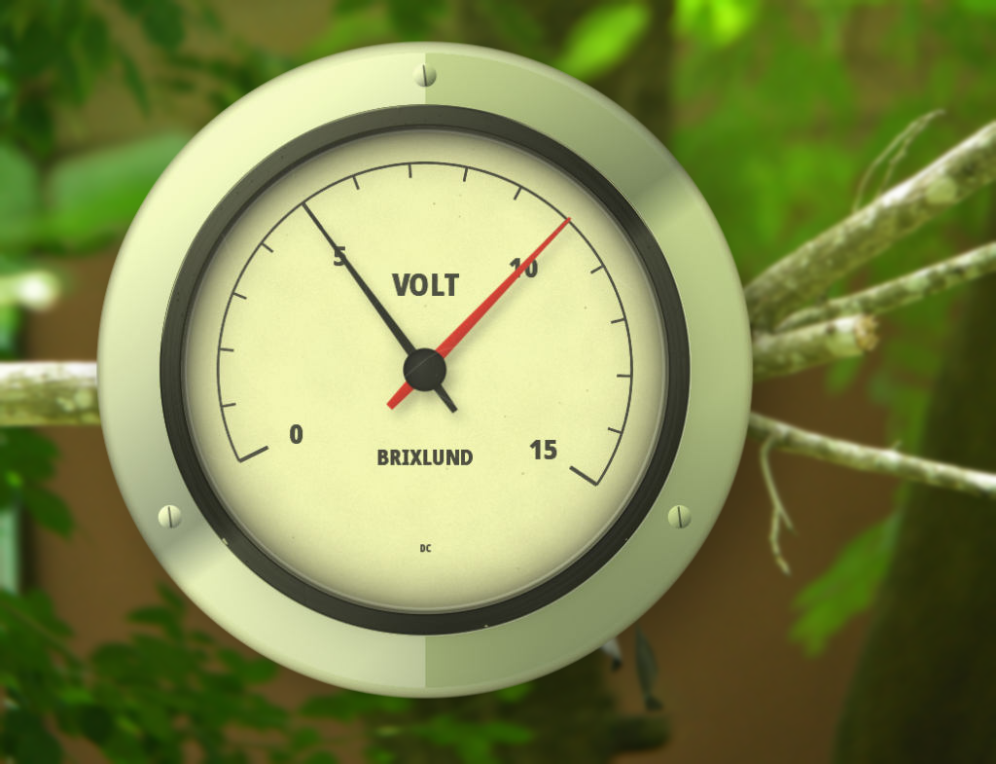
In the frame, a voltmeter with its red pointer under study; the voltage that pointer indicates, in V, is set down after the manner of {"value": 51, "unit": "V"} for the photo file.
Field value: {"value": 10, "unit": "V"}
